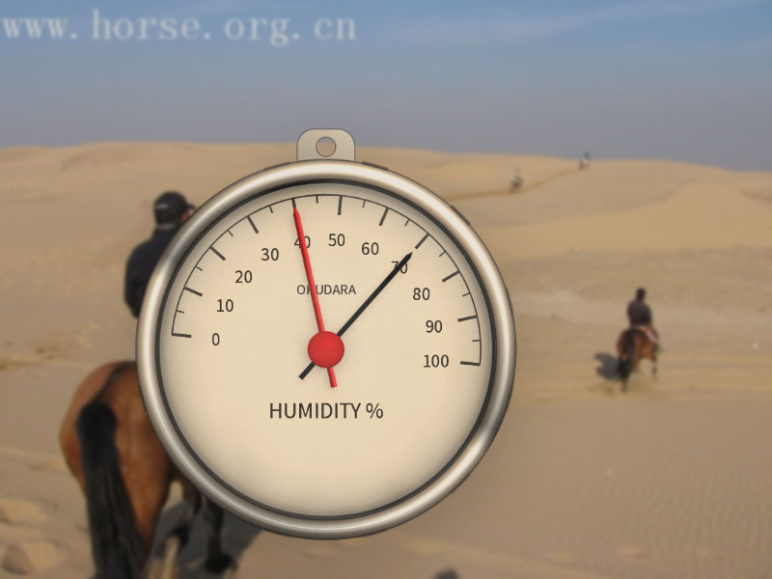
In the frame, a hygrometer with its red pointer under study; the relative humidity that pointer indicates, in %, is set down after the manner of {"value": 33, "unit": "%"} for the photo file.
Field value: {"value": 40, "unit": "%"}
